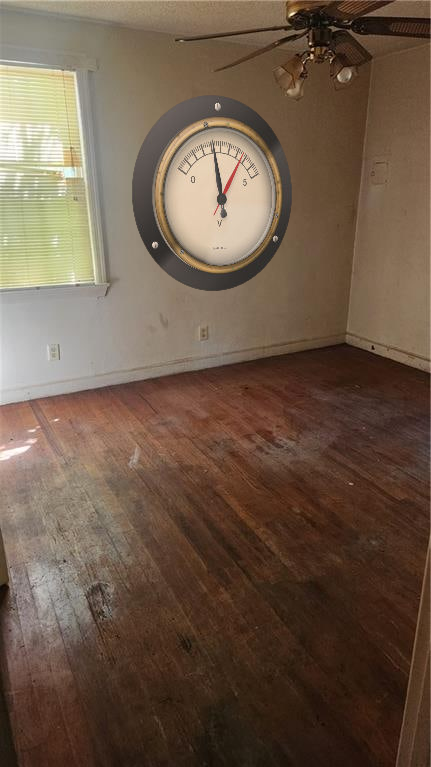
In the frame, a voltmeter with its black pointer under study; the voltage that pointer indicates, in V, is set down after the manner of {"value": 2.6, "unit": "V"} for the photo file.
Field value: {"value": 2, "unit": "V"}
